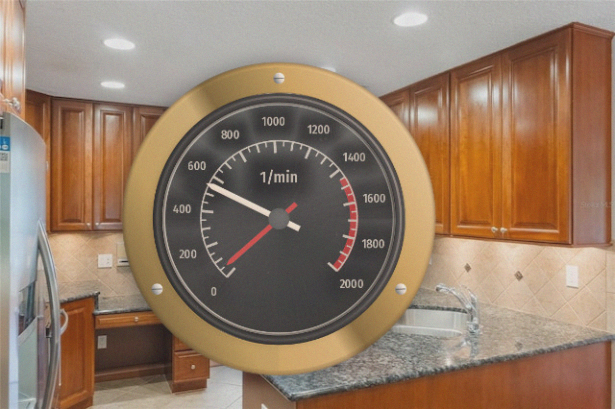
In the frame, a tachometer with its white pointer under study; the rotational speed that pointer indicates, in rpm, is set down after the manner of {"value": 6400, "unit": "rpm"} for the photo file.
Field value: {"value": 550, "unit": "rpm"}
